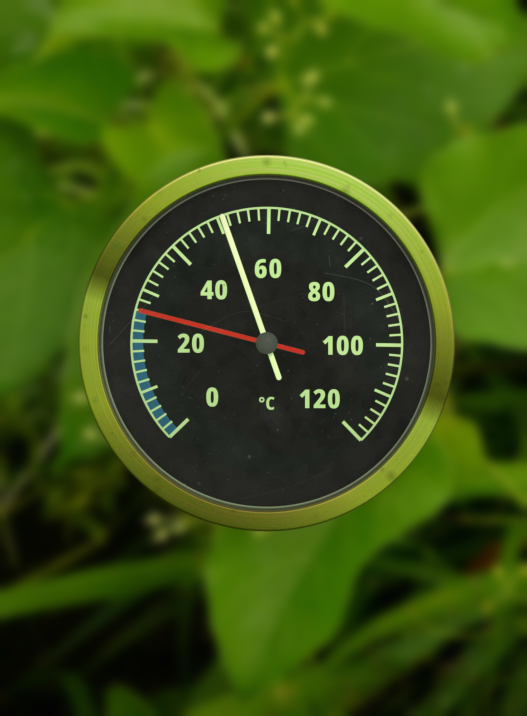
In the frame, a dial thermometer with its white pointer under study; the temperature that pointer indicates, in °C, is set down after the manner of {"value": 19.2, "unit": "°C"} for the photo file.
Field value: {"value": 51, "unit": "°C"}
